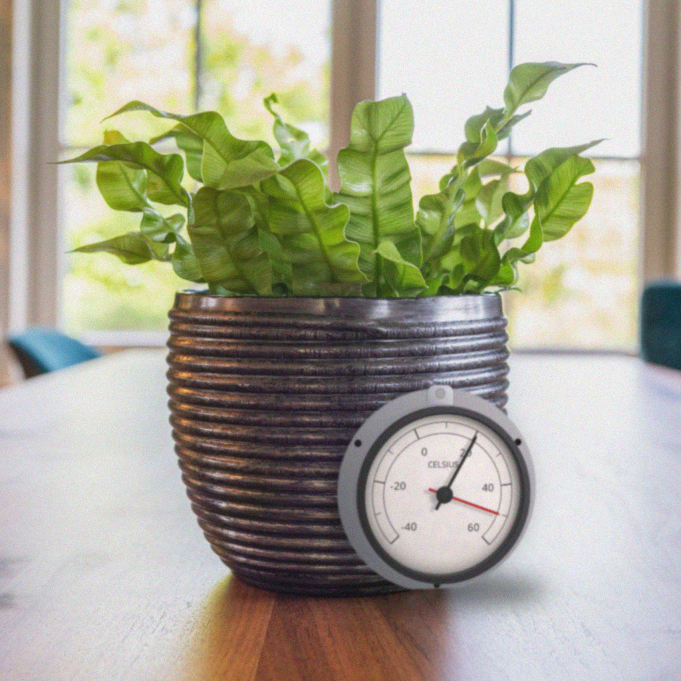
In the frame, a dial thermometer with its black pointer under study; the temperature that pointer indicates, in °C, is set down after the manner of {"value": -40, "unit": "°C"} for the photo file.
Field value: {"value": 20, "unit": "°C"}
